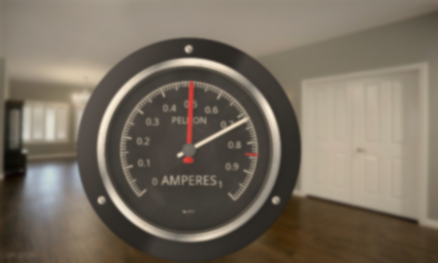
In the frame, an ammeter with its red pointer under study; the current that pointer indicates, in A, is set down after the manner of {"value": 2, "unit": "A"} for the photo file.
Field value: {"value": 0.5, "unit": "A"}
